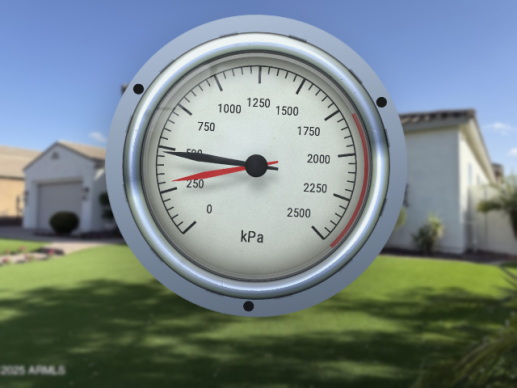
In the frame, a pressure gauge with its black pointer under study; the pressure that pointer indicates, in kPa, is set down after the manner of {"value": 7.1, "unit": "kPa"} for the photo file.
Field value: {"value": 475, "unit": "kPa"}
